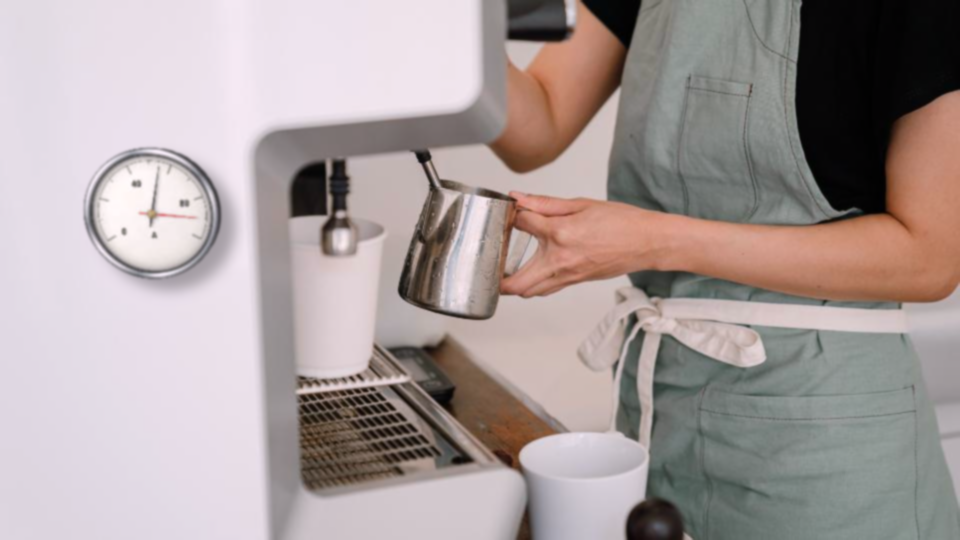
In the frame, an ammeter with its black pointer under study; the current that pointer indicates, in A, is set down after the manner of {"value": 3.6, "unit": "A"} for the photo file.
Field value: {"value": 55, "unit": "A"}
